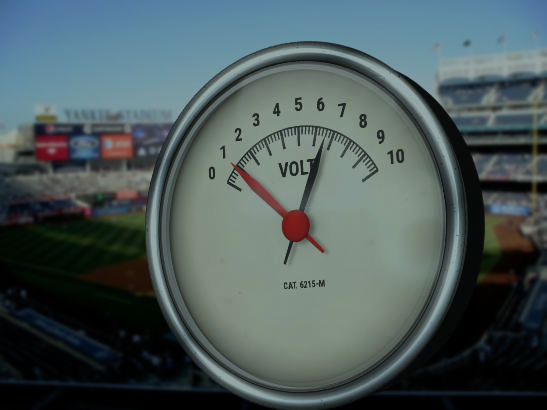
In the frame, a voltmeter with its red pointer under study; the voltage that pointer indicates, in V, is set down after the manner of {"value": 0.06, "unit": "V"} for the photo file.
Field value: {"value": 1, "unit": "V"}
